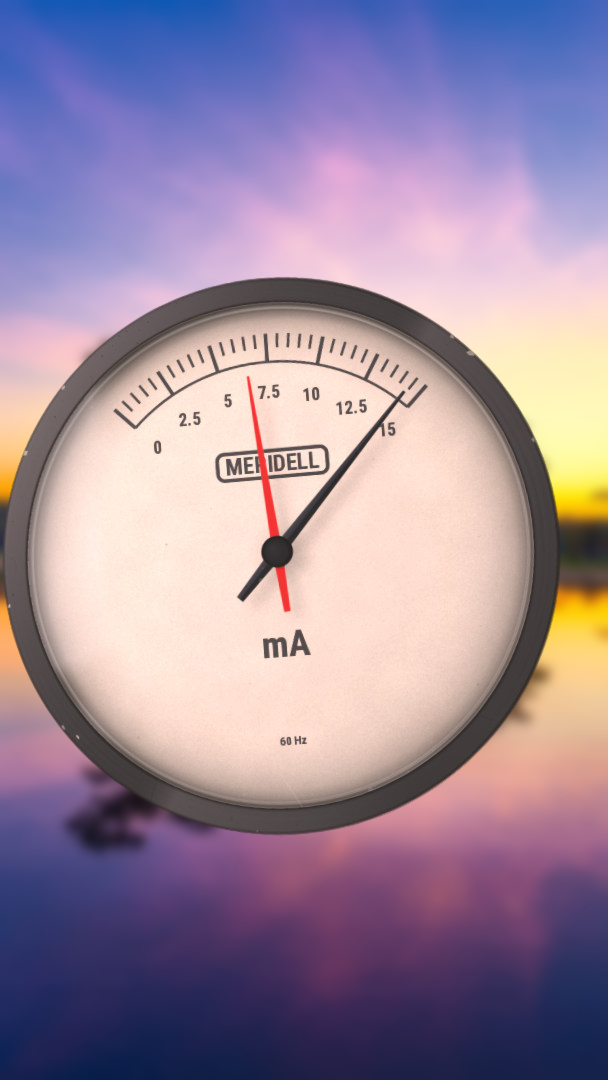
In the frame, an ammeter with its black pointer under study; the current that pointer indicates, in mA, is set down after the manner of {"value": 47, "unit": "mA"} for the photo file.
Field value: {"value": 14.5, "unit": "mA"}
